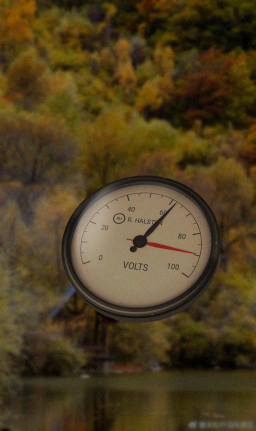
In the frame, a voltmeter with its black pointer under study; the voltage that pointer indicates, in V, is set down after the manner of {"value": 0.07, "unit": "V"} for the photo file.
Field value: {"value": 62.5, "unit": "V"}
